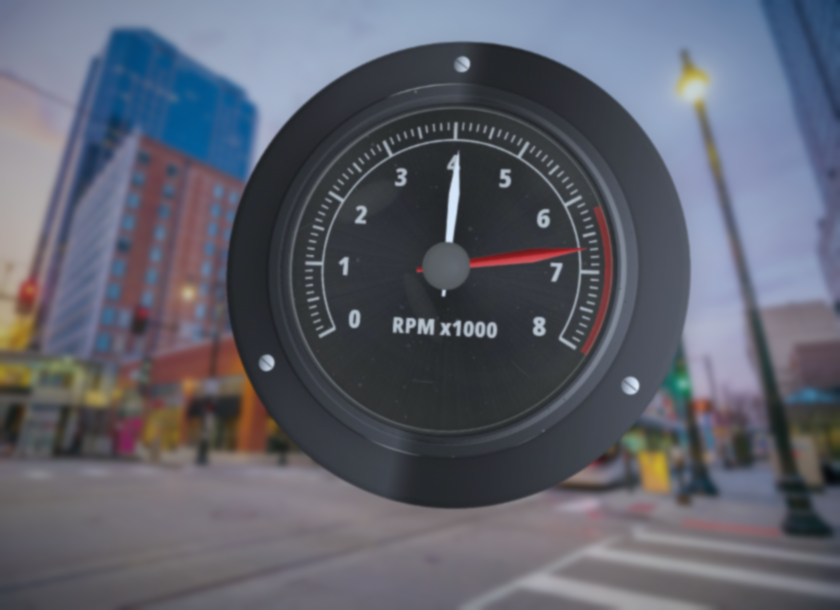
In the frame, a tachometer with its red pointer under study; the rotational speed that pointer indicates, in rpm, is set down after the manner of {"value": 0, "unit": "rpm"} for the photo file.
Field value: {"value": 6700, "unit": "rpm"}
